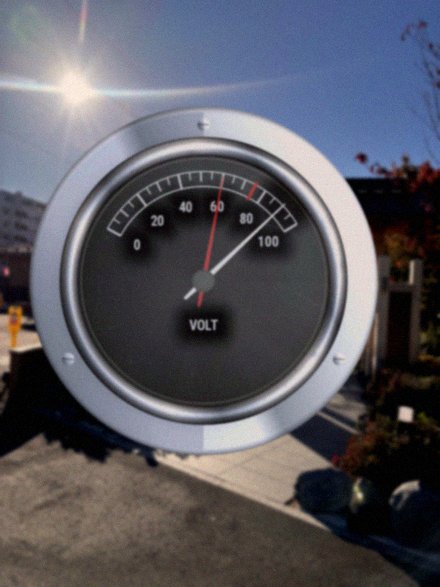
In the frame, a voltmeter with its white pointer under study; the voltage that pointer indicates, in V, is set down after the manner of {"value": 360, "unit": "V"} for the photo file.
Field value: {"value": 90, "unit": "V"}
